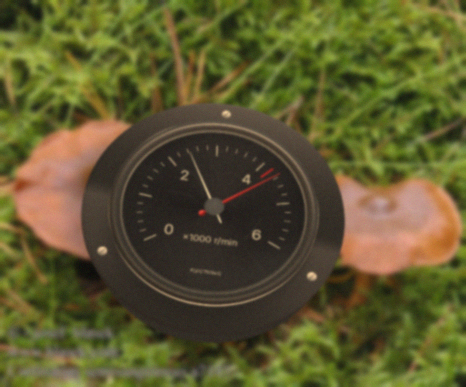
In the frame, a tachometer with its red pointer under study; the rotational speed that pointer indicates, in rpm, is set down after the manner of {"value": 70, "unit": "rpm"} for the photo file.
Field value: {"value": 4400, "unit": "rpm"}
